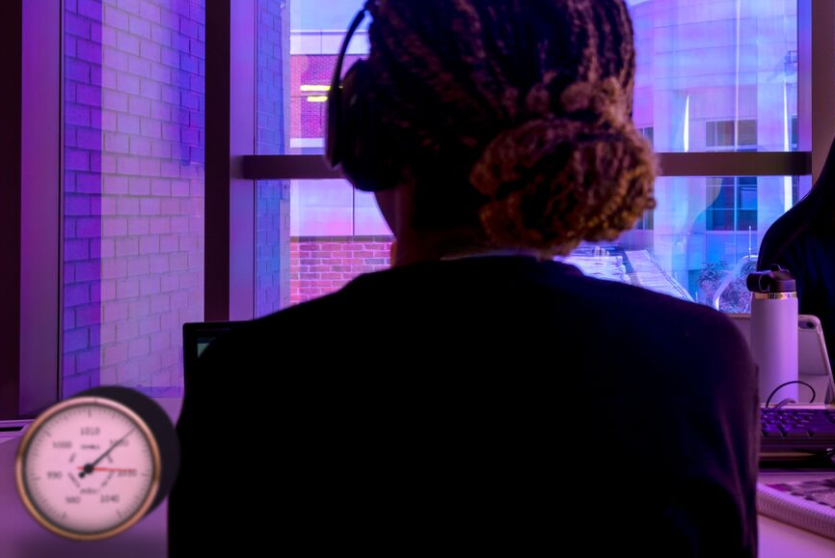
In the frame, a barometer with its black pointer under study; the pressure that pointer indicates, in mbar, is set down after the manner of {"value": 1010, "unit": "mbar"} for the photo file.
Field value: {"value": 1020, "unit": "mbar"}
